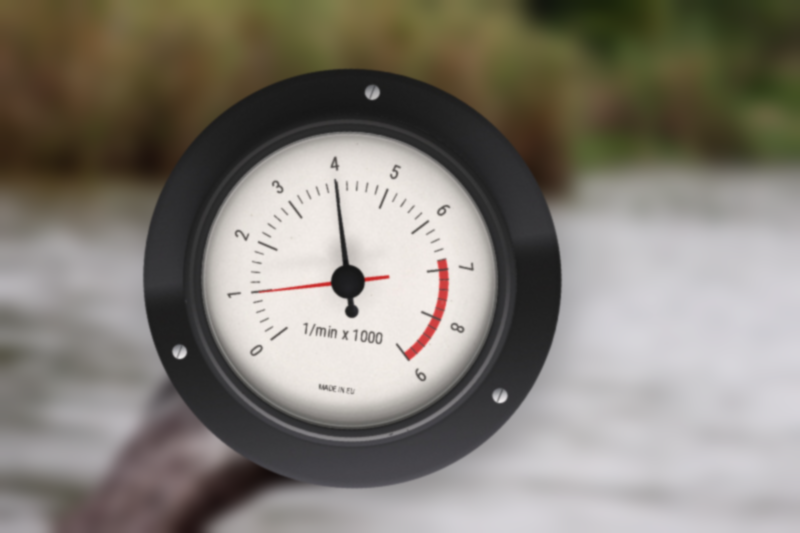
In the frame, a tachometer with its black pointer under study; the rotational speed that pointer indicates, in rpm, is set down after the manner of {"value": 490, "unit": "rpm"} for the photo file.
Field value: {"value": 4000, "unit": "rpm"}
